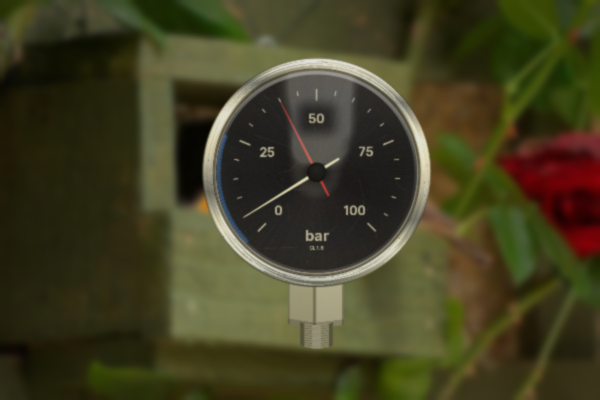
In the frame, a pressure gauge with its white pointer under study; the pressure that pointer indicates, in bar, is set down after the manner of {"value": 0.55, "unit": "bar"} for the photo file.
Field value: {"value": 5, "unit": "bar"}
